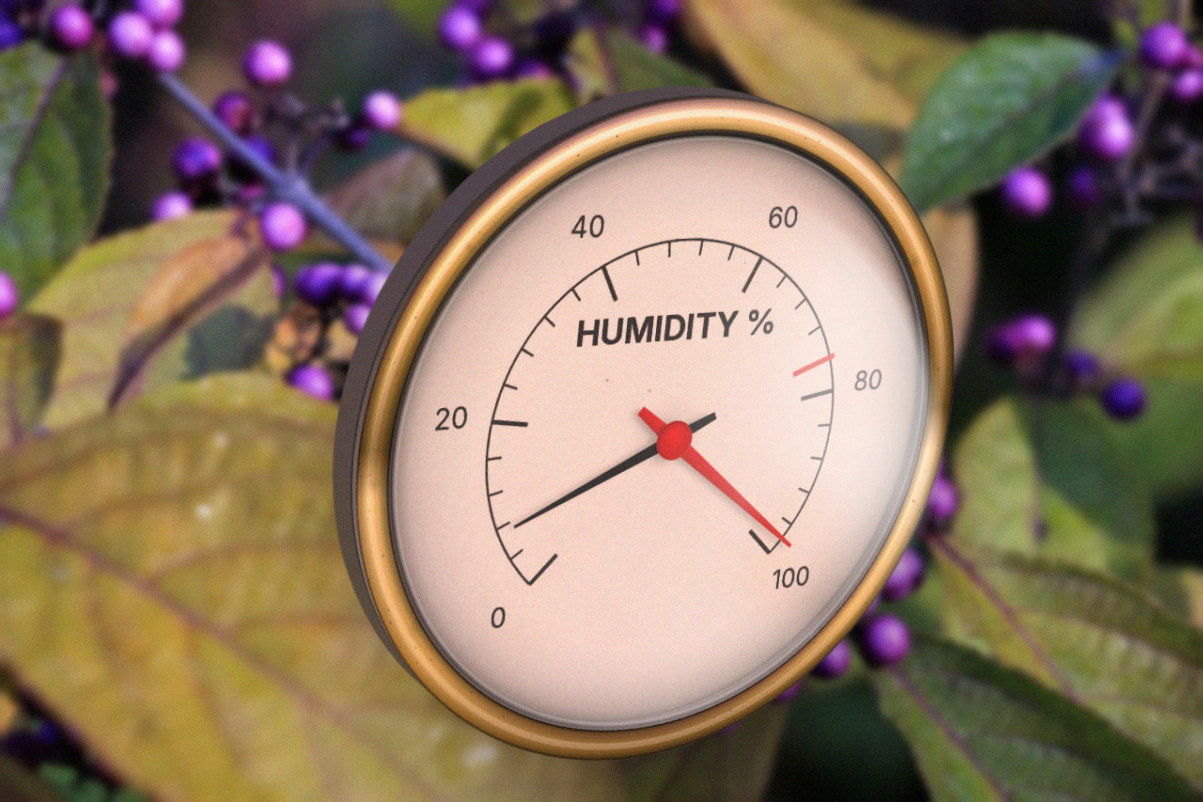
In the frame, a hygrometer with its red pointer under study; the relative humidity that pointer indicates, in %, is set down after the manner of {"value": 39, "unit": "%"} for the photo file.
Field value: {"value": 98, "unit": "%"}
